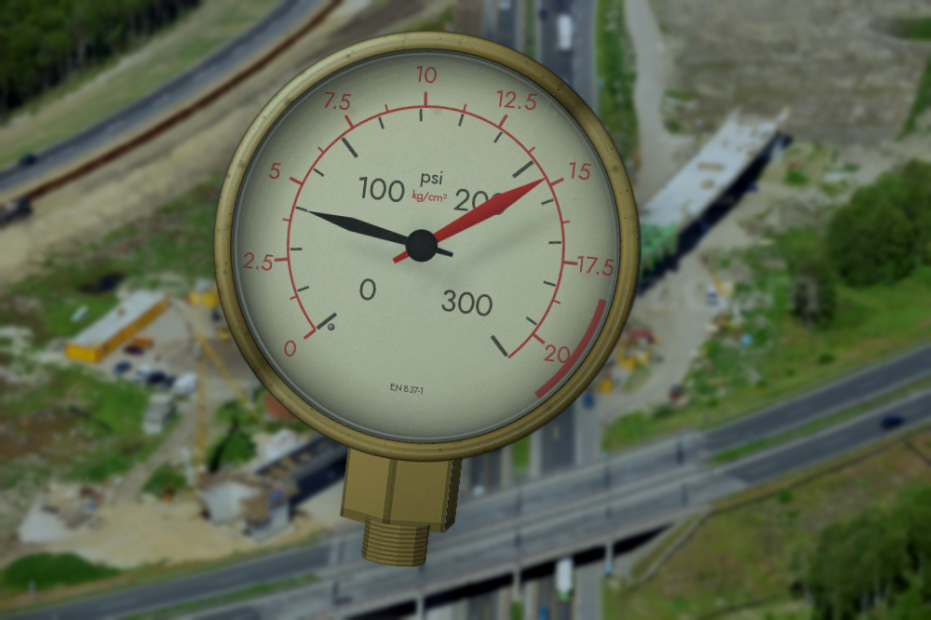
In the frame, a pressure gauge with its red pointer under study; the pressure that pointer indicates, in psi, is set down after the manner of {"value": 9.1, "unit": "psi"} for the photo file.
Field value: {"value": 210, "unit": "psi"}
